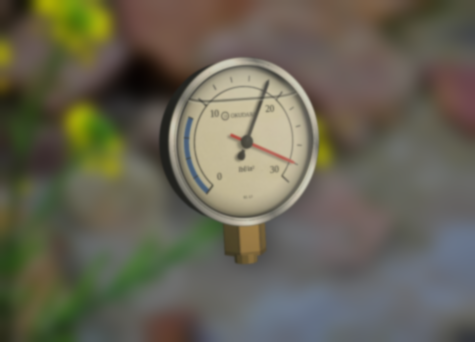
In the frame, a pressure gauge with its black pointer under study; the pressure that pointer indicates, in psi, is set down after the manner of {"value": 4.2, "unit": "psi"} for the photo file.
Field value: {"value": 18, "unit": "psi"}
